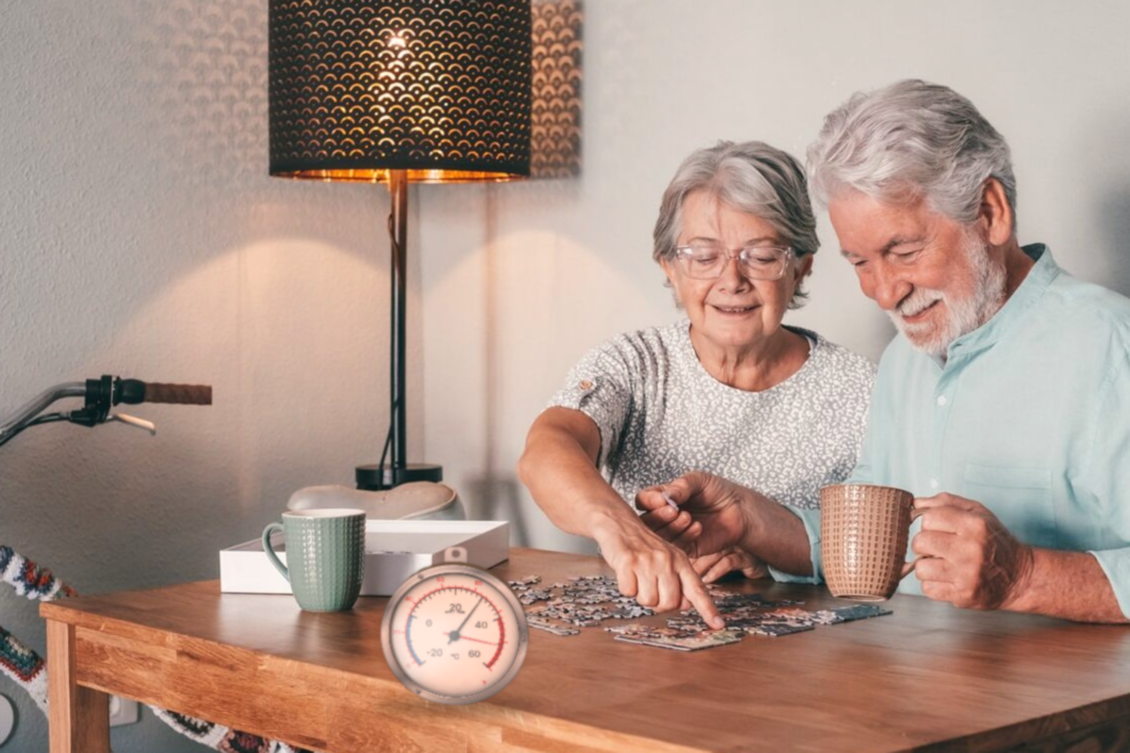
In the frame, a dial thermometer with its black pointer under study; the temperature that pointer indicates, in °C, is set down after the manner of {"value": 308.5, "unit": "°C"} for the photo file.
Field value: {"value": 30, "unit": "°C"}
